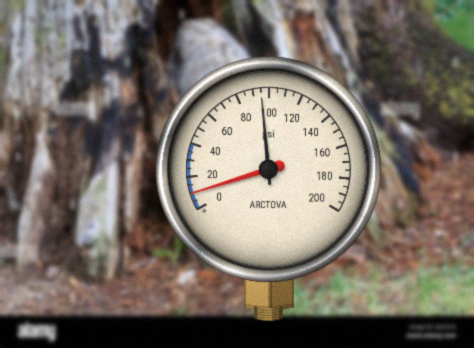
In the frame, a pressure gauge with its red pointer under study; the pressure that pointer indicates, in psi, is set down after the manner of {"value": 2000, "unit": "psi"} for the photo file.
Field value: {"value": 10, "unit": "psi"}
